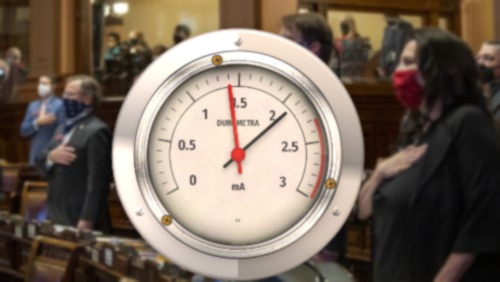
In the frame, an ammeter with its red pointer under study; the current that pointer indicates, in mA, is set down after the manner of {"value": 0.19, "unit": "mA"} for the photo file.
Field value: {"value": 1.4, "unit": "mA"}
